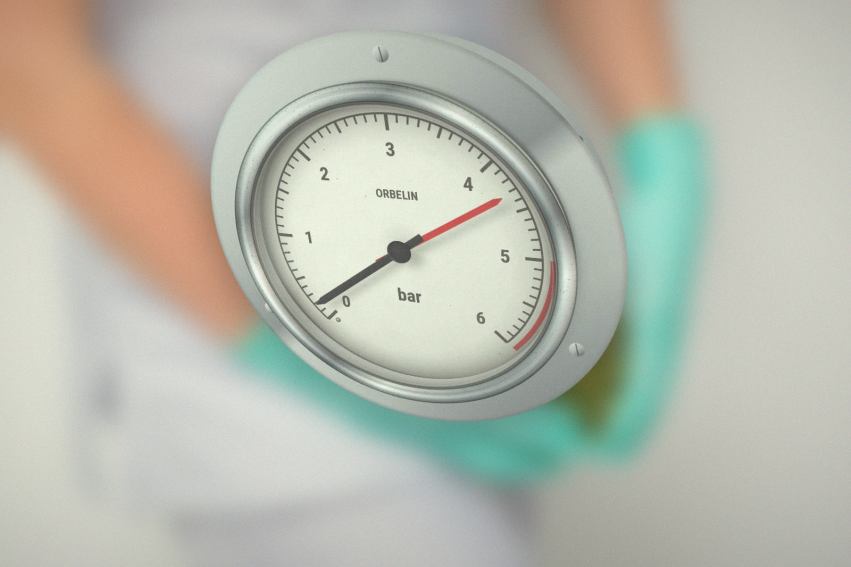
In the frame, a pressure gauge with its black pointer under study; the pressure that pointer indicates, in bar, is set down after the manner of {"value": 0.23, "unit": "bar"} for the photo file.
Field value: {"value": 0.2, "unit": "bar"}
